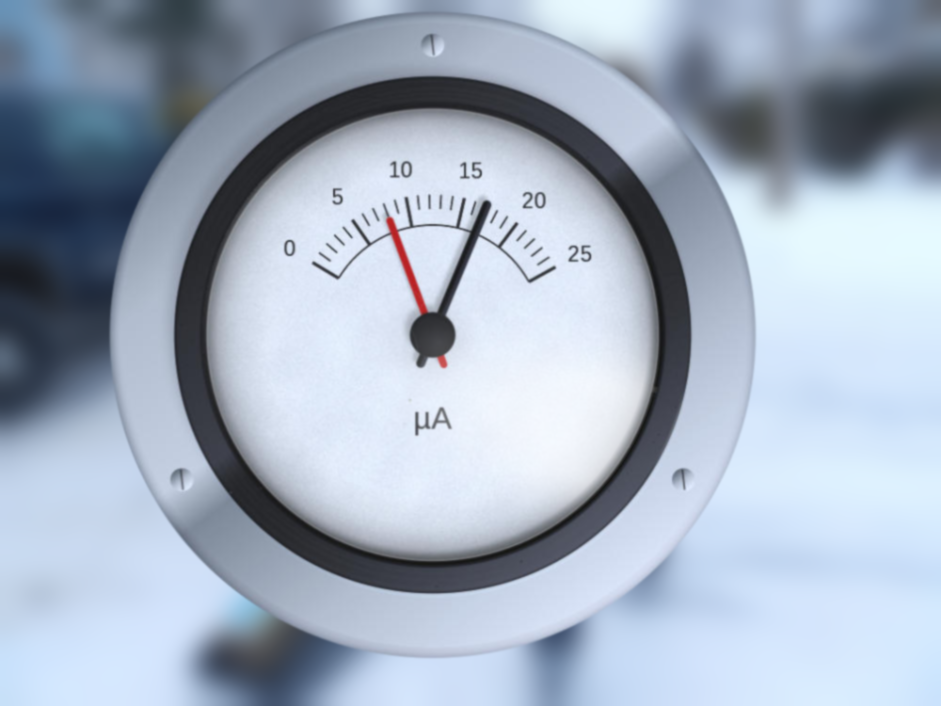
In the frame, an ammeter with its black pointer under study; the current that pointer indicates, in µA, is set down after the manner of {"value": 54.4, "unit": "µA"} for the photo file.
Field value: {"value": 17, "unit": "µA"}
